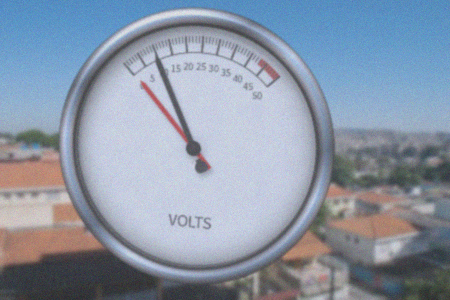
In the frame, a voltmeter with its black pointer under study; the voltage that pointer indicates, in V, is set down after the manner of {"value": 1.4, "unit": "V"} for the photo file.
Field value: {"value": 10, "unit": "V"}
